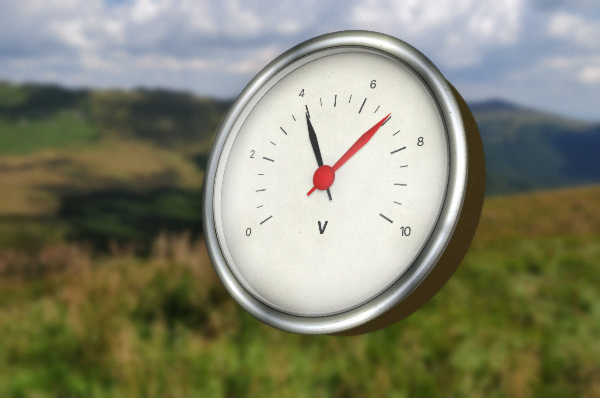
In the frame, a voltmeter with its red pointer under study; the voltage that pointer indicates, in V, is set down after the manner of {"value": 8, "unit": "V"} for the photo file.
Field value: {"value": 7, "unit": "V"}
